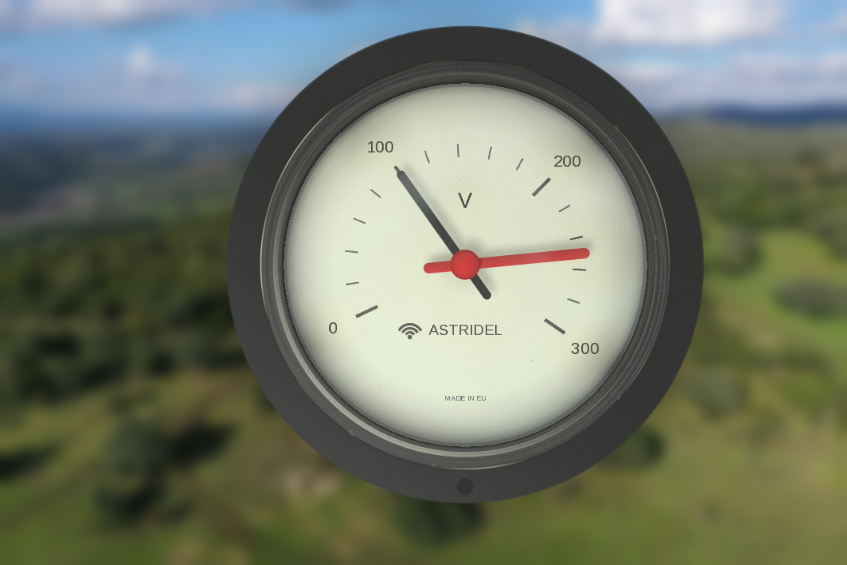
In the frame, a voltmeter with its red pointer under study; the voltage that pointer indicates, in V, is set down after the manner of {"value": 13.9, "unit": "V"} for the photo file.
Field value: {"value": 250, "unit": "V"}
